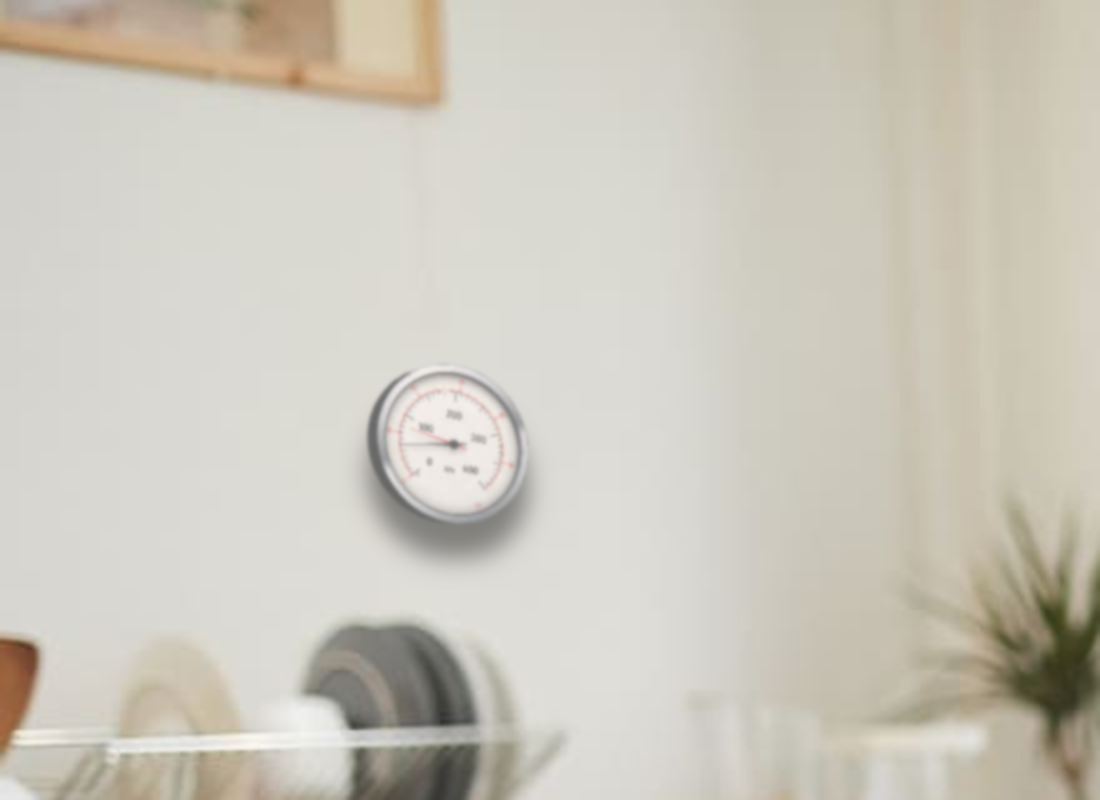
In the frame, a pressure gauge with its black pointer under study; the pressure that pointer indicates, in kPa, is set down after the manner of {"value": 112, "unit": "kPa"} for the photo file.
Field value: {"value": 50, "unit": "kPa"}
